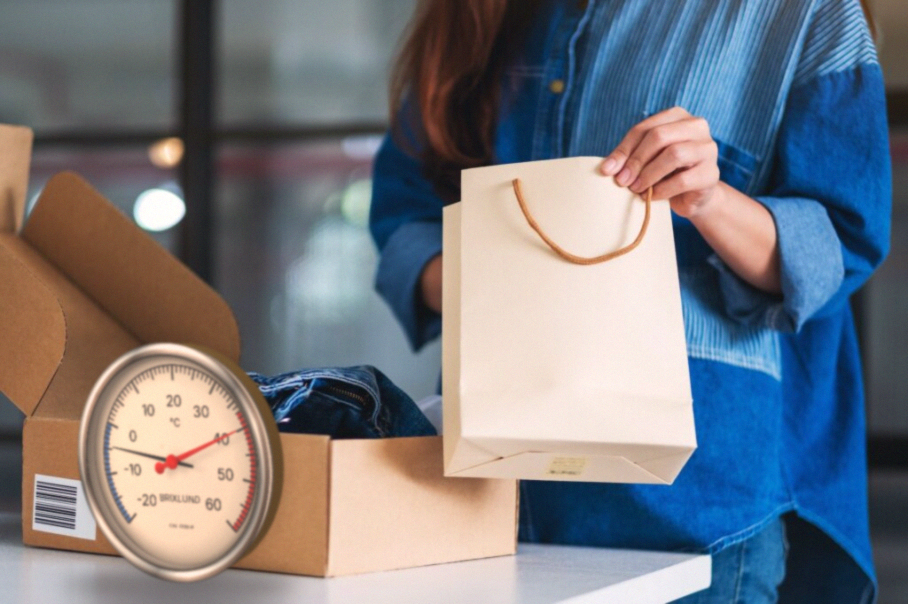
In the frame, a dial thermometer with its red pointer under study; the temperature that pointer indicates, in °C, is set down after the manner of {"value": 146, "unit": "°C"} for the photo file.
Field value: {"value": 40, "unit": "°C"}
